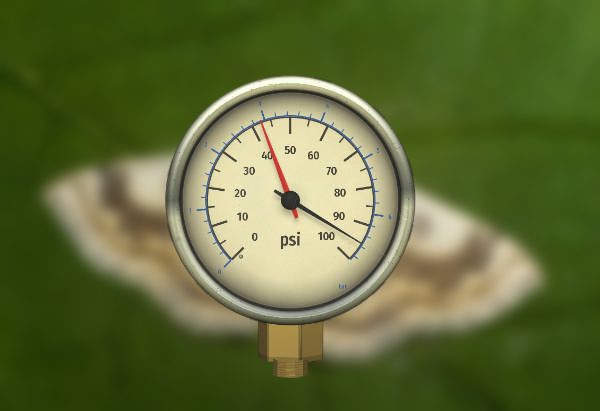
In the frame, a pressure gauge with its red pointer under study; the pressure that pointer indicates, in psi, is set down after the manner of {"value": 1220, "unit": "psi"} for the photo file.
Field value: {"value": 42.5, "unit": "psi"}
